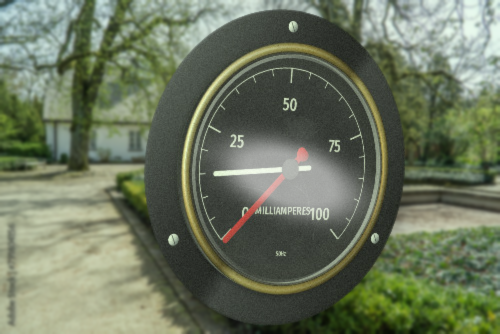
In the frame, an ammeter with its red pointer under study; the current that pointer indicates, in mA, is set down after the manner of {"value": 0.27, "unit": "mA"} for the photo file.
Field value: {"value": 0, "unit": "mA"}
